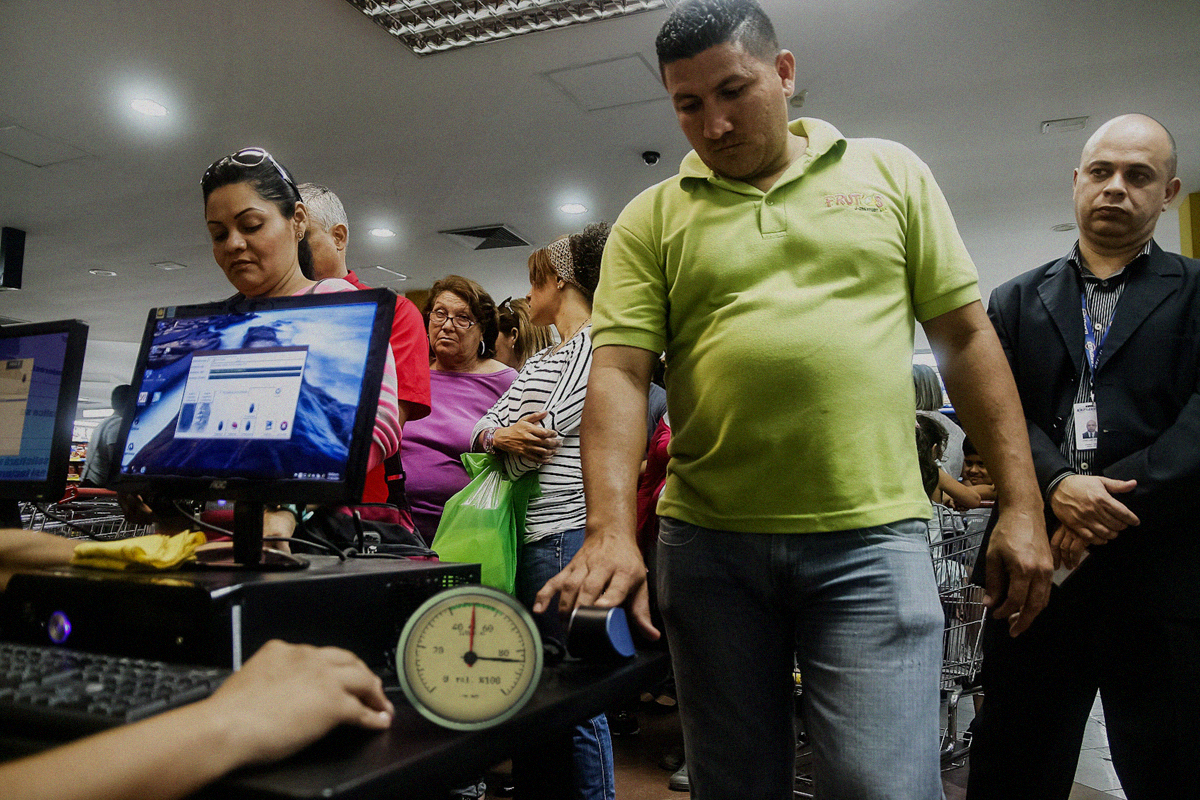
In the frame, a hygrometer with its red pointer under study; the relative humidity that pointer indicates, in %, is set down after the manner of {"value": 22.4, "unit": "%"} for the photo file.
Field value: {"value": 50, "unit": "%"}
